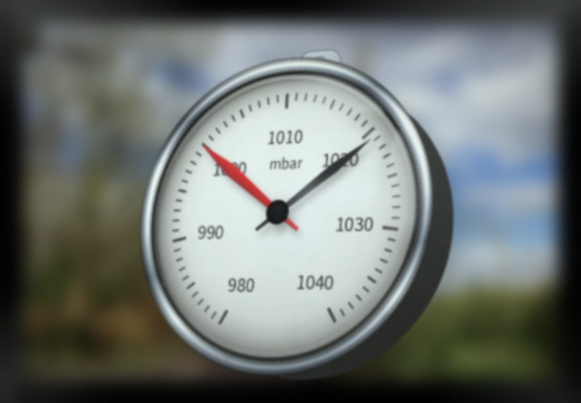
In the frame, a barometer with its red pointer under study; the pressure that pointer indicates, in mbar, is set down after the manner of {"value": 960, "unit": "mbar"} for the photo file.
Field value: {"value": 1000, "unit": "mbar"}
